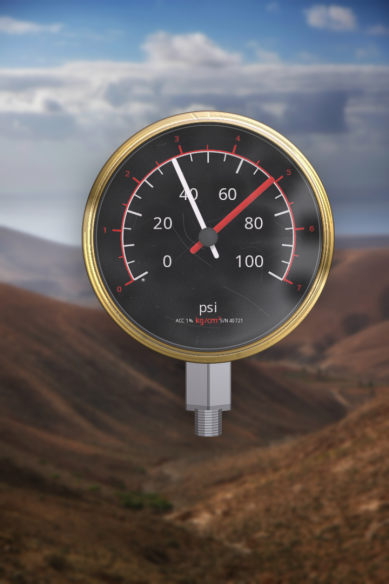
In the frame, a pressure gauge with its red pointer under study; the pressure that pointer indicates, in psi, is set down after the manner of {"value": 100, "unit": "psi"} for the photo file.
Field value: {"value": 70, "unit": "psi"}
